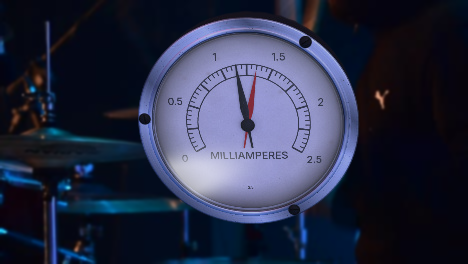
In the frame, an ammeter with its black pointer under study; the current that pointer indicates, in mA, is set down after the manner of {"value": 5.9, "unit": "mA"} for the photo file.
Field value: {"value": 1.15, "unit": "mA"}
